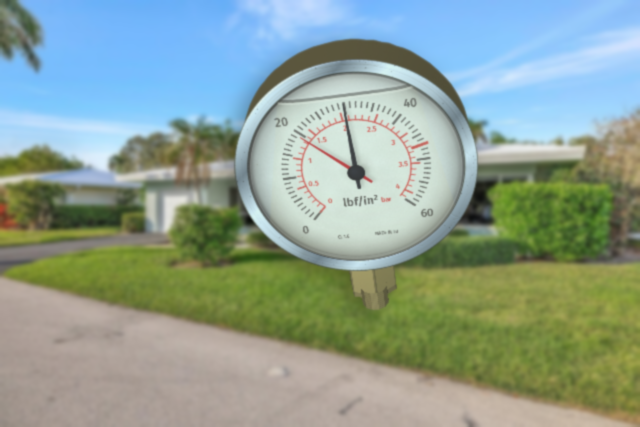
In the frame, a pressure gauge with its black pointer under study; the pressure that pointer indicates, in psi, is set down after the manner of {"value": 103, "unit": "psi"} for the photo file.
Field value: {"value": 30, "unit": "psi"}
